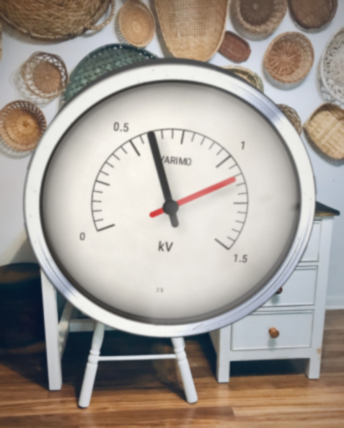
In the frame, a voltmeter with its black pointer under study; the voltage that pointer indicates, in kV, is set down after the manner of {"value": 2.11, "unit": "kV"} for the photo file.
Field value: {"value": 0.6, "unit": "kV"}
